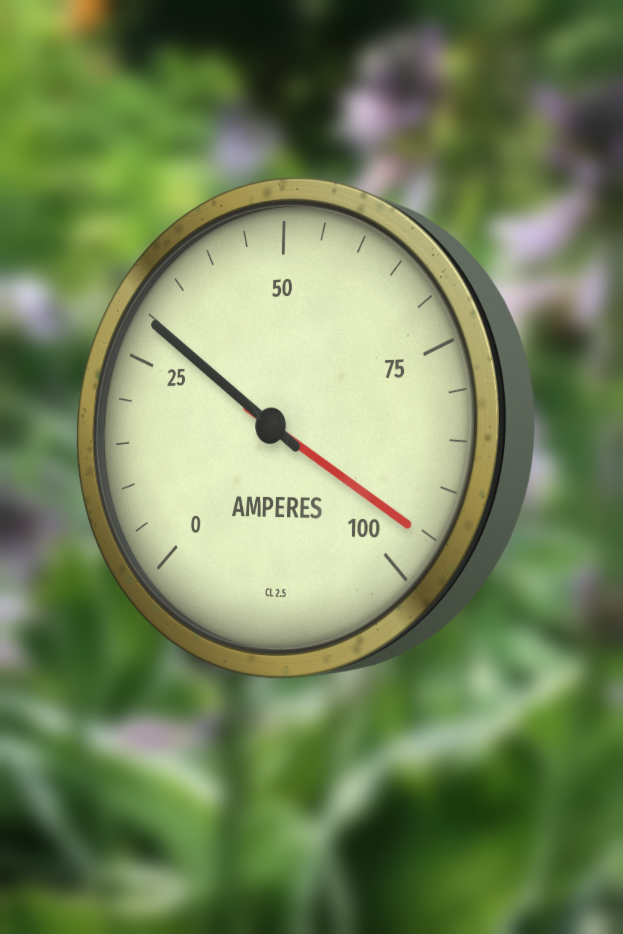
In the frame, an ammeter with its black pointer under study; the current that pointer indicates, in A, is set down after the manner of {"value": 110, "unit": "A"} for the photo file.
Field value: {"value": 30, "unit": "A"}
